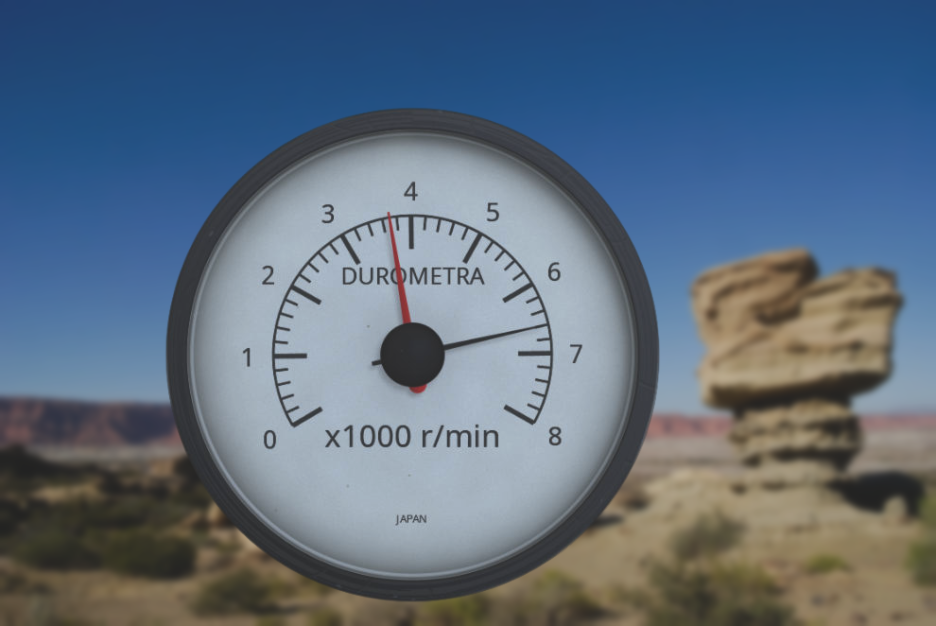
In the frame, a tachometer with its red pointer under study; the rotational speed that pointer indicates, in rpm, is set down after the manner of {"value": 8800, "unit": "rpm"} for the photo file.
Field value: {"value": 3700, "unit": "rpm"}
